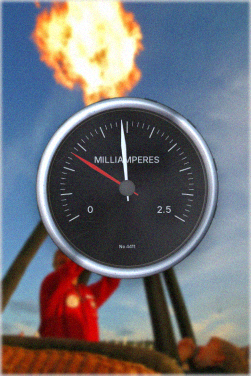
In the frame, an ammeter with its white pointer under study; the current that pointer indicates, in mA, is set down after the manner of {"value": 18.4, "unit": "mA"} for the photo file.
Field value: {"value": 1.2, "unit": "mA"}
